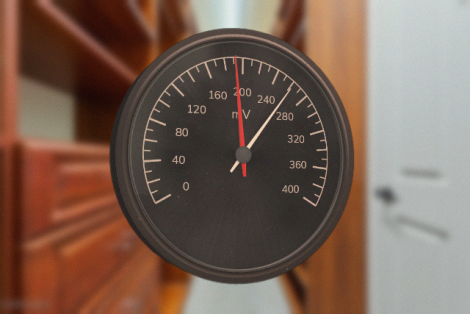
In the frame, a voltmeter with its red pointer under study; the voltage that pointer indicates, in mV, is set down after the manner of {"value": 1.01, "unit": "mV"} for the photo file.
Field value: {"value": 190, "unit": "mV"}
